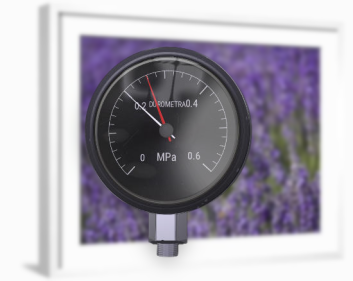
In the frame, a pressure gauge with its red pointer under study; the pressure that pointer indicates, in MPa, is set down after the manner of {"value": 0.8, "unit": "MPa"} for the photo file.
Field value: {"value": 0.26, "unit": "MPa"}
